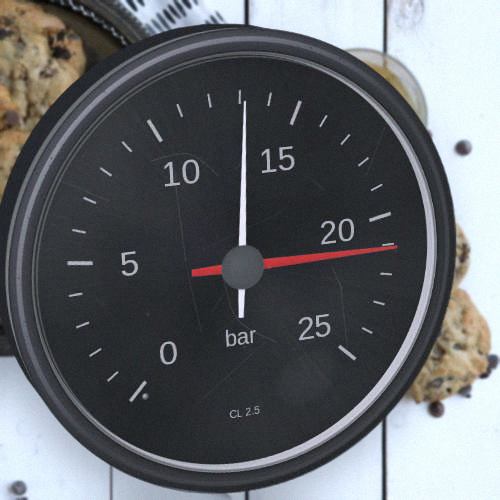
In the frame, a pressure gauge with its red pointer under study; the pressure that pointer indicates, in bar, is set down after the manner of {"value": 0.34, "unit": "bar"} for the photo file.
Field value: {"value": 21, "unit": "bar"}
